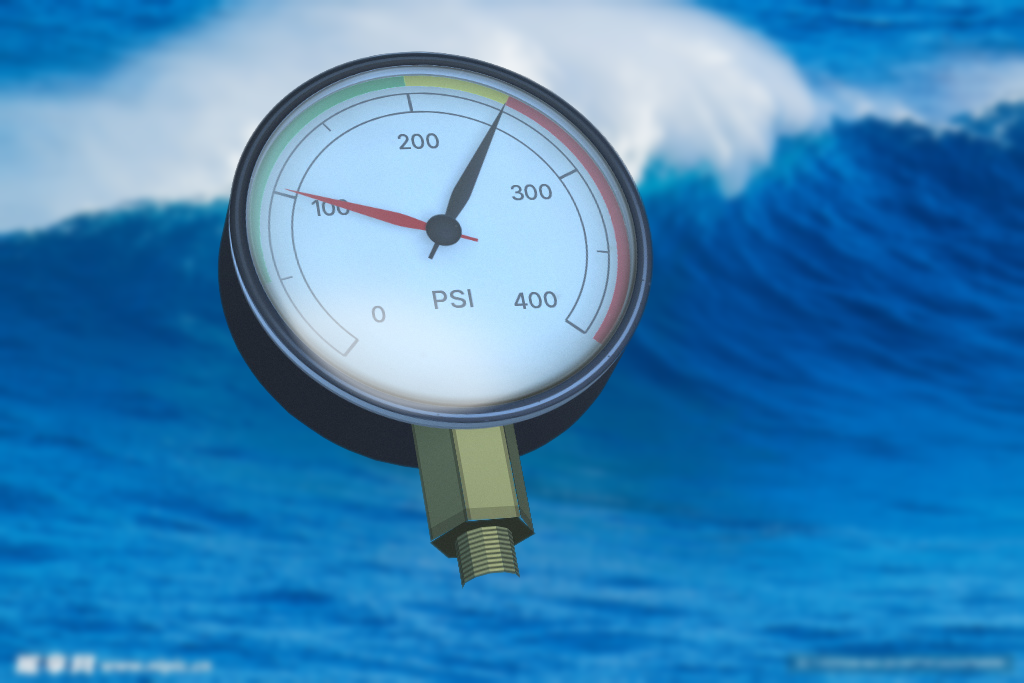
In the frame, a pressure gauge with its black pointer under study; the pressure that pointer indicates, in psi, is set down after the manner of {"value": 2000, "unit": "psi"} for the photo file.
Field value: {"value": 250, "unit": "psi"}
